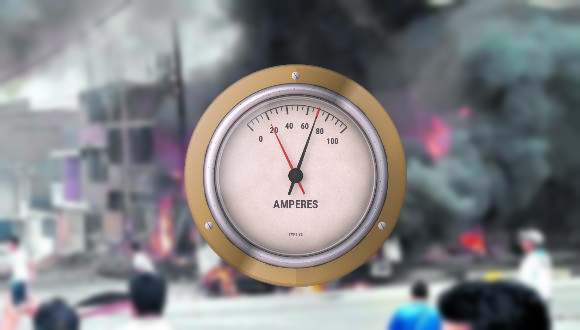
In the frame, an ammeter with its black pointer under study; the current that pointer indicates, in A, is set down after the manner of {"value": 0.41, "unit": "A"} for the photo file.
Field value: {"value": 70, "unit": "A"}
